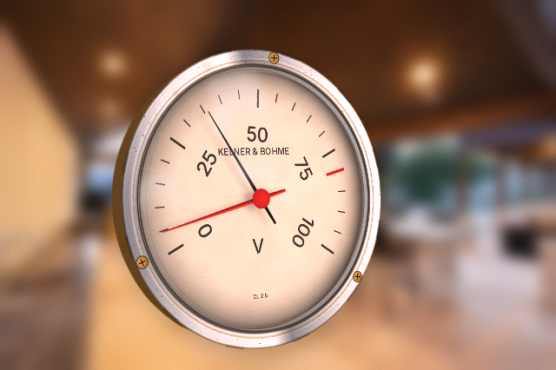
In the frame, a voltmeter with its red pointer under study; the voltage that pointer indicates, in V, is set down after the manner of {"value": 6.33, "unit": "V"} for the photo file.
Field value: {"value": 5, "unit": "V"}
